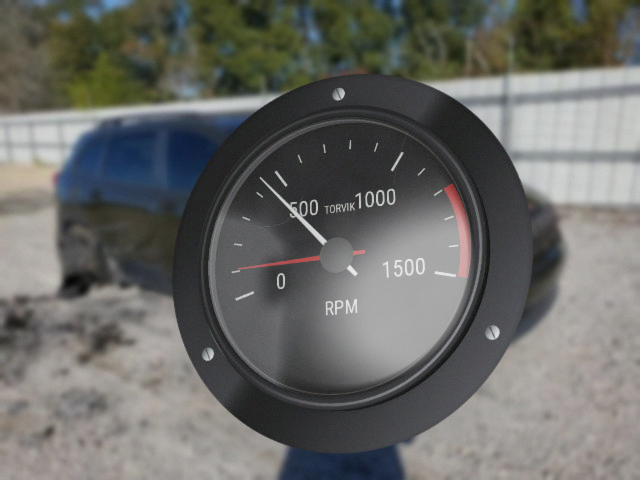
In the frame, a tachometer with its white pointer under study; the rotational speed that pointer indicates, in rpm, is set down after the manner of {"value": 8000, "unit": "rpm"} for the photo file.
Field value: {"value": 450, "unit": "rpm"}
